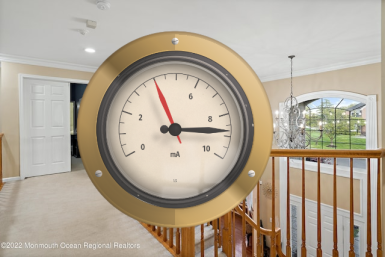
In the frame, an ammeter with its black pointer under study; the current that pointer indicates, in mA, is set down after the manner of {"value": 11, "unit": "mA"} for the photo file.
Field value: {"value": 8.75, "unit": "mA"}
